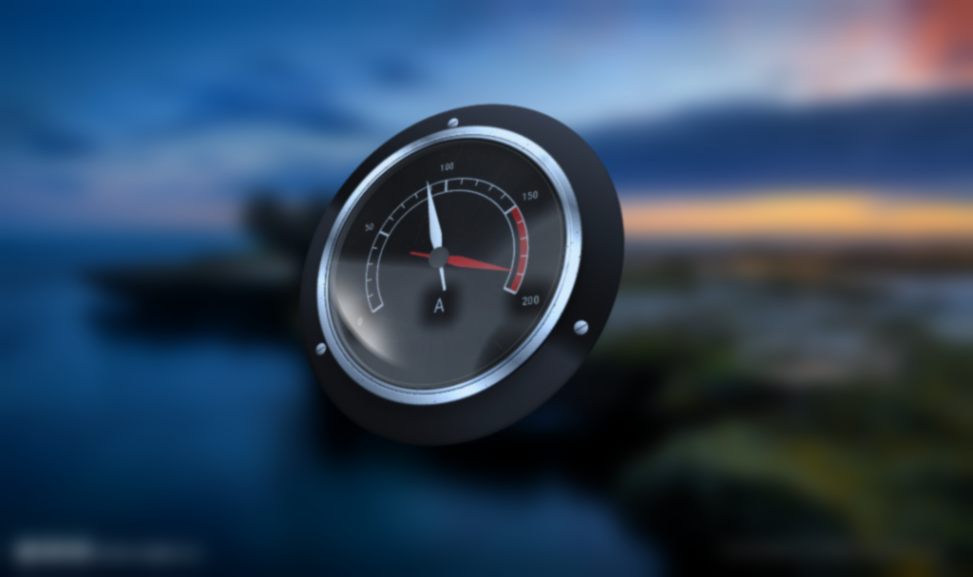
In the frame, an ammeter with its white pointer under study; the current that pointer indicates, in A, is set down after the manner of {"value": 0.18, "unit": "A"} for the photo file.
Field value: {"value": 90, "unit": "A"}
